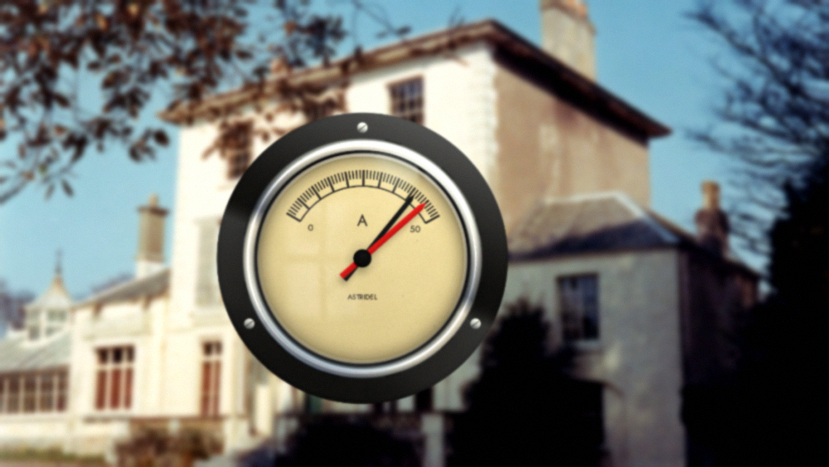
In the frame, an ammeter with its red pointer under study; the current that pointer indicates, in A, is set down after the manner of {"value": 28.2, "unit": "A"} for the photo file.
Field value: {"value": 45, "unit": "A"}
